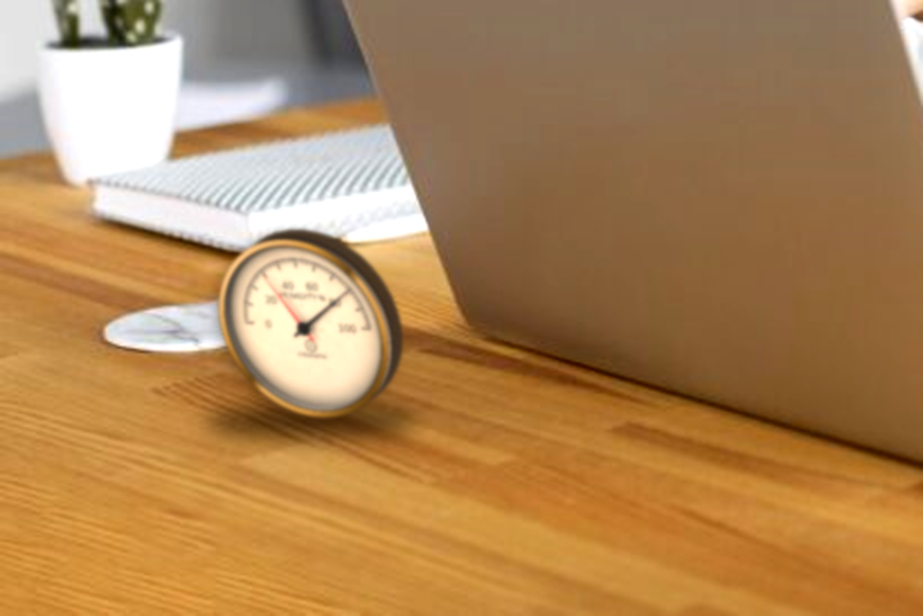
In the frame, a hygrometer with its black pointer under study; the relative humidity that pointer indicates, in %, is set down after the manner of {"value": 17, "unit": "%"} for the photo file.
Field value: {"value": 80, "unit": "%"}
